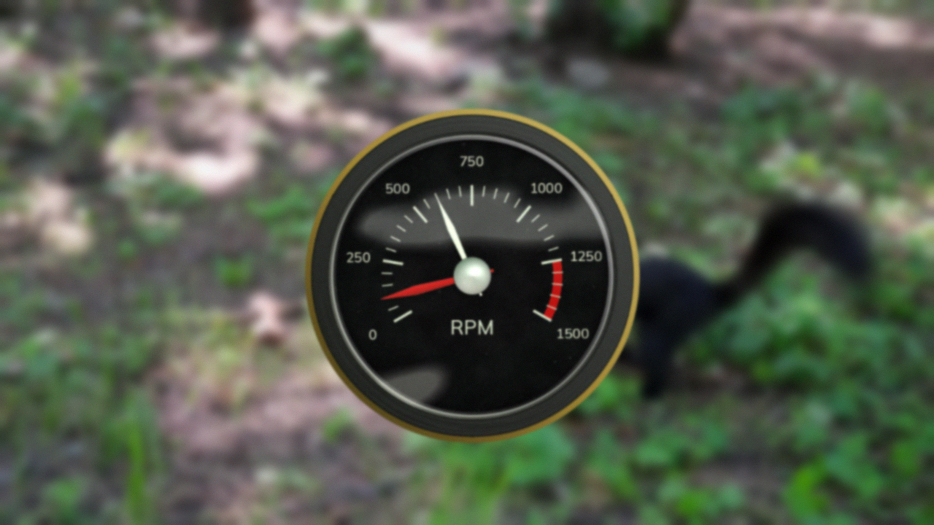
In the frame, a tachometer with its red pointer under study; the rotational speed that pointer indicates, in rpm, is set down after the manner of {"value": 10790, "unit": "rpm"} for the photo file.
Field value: {"value": 100, "unit": "rpm"}
